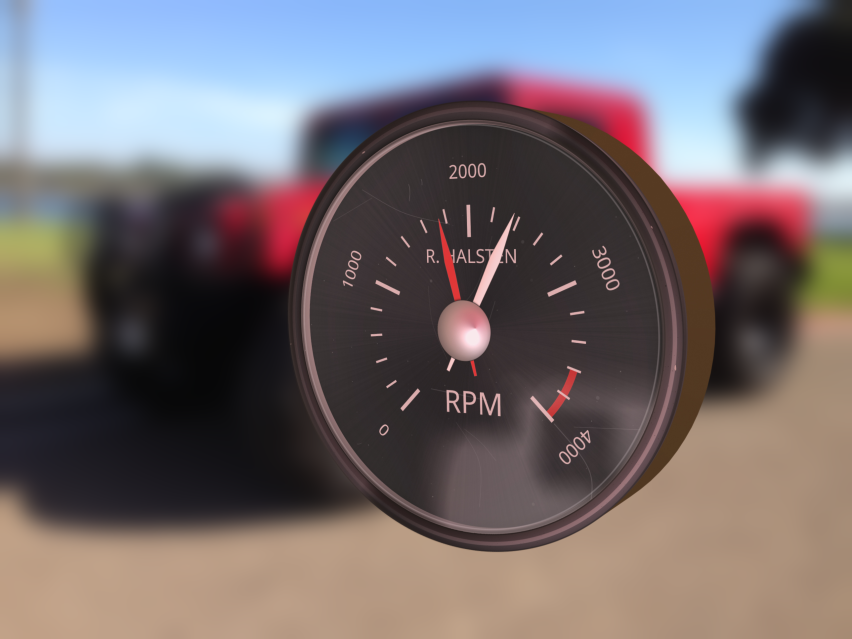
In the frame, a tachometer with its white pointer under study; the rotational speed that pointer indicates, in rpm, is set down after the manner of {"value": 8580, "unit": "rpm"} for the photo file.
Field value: {"value": 2400, "unit": "rpm"}
